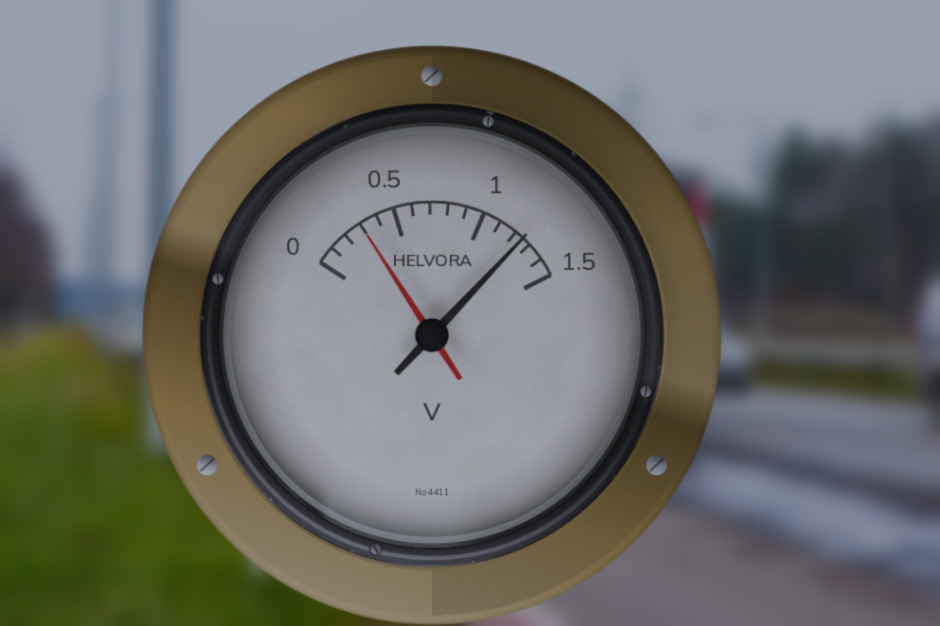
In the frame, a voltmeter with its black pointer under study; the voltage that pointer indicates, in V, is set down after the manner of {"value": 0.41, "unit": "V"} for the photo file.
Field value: {"value": 1.25, "unit": "V"}
